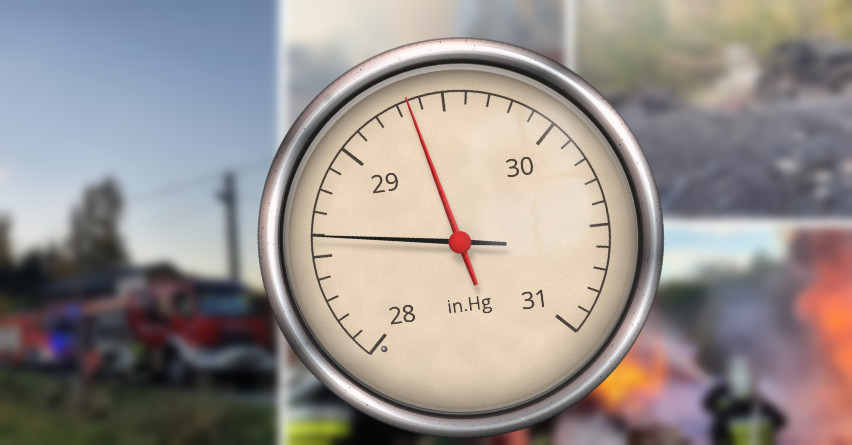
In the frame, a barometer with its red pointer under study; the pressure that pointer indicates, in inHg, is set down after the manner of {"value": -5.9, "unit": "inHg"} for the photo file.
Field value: {"value": 29.35, "unit": "inHg"}
